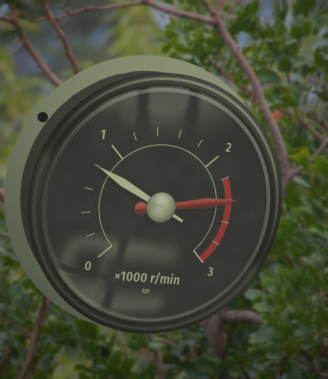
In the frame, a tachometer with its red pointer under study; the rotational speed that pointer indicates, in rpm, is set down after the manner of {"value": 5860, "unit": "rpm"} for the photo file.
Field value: {"value": 2400, "unit": "rpm"}
